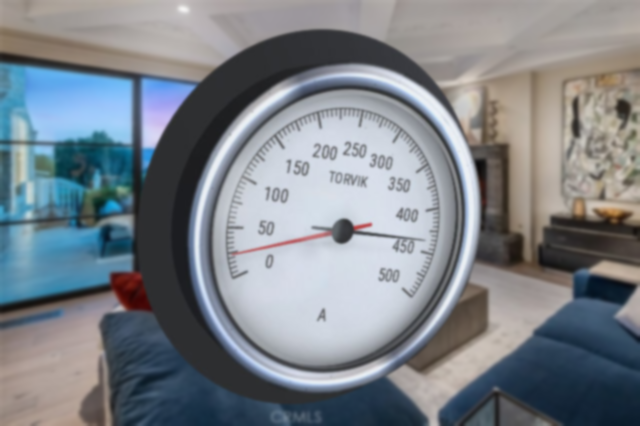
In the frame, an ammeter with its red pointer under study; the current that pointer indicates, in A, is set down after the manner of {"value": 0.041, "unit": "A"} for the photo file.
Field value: {"value": 25, "unit": "A"}
